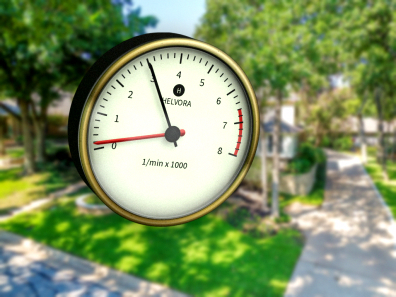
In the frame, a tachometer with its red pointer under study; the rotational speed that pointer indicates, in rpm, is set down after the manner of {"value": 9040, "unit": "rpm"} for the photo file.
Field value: {"value": 200, "unit": "rpm"}
